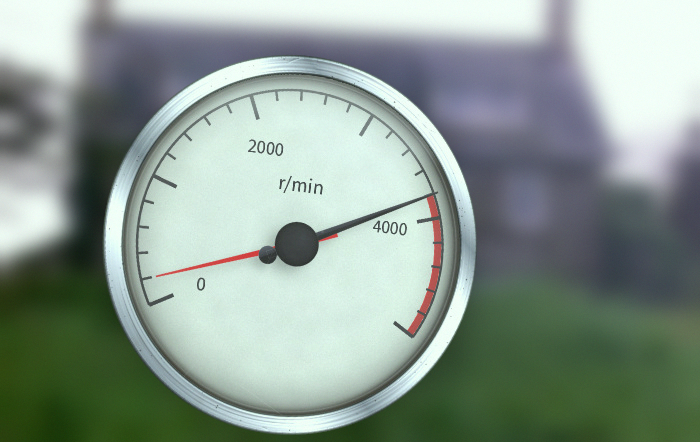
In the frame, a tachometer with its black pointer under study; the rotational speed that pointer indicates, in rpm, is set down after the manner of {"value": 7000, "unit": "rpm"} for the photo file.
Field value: {"value": 3800, "unit": "rpm"}
